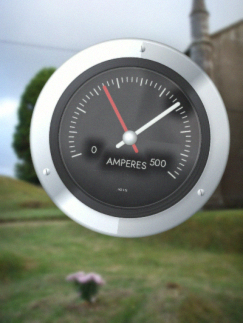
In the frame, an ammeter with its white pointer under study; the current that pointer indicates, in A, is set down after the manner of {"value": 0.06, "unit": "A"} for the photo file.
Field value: {"value": 340, "unit": "A"}
